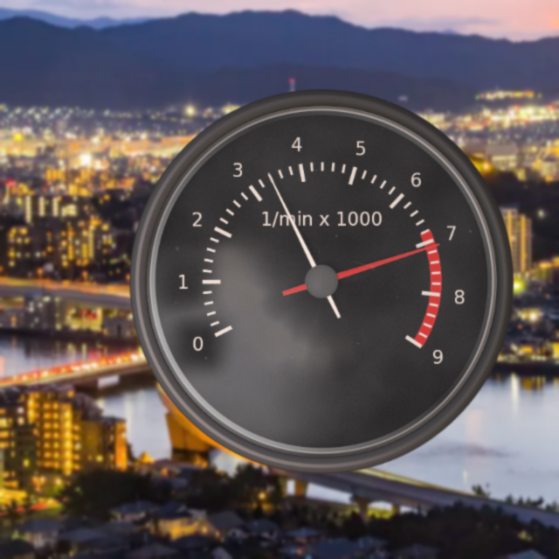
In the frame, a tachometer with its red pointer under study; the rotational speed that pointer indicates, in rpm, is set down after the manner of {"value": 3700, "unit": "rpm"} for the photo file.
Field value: {"value": 7100, "unit": "rpm"}
